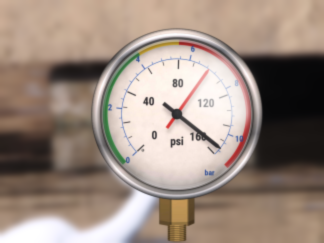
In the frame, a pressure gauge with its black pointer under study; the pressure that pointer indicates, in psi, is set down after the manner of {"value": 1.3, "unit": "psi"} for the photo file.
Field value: {"value": 155, "unit": "psi"}
